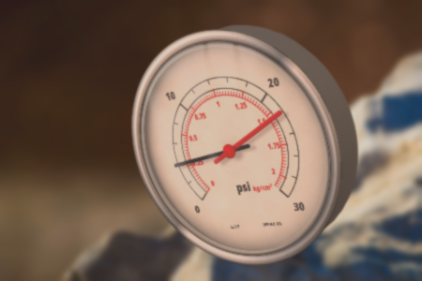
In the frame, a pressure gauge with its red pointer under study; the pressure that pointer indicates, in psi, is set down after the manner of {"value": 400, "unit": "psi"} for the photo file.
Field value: {"value": 22, "unit": "psi"}
